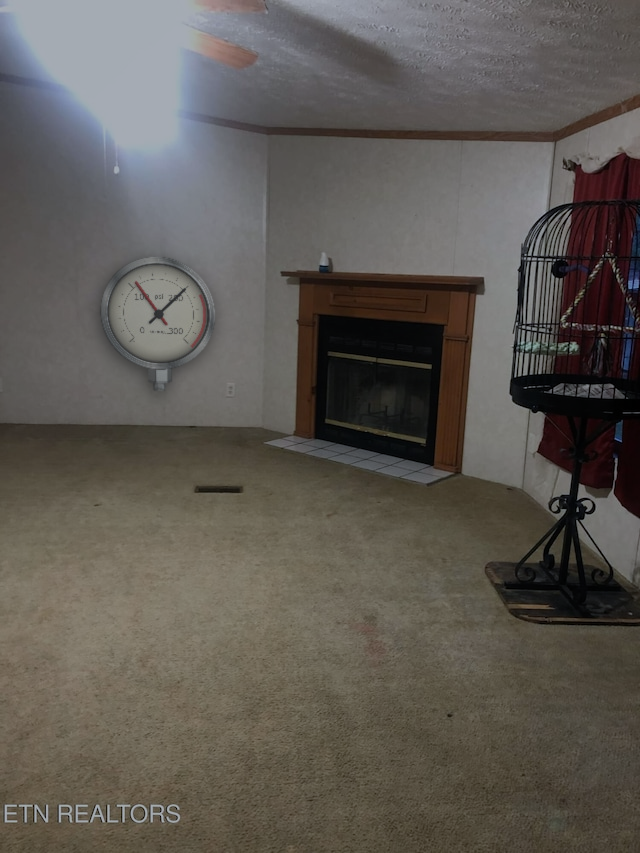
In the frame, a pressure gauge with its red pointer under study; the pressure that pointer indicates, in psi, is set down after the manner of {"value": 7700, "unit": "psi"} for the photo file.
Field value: {"value": 110, "unit": "psi"}
